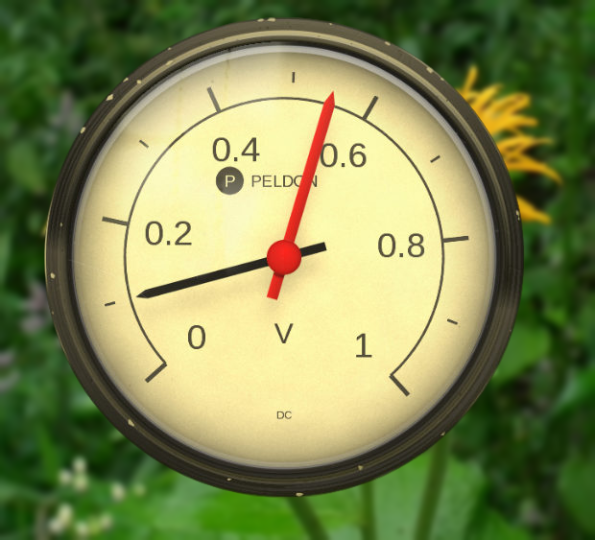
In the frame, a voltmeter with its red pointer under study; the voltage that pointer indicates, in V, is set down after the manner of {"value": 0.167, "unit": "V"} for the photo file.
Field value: {"value": 0.55, "unit": "V"}
